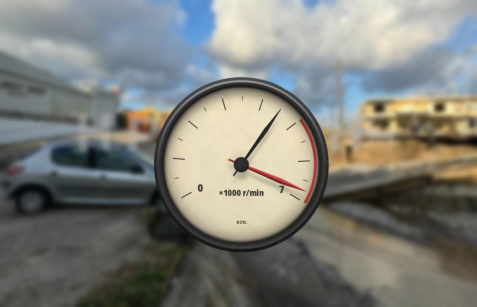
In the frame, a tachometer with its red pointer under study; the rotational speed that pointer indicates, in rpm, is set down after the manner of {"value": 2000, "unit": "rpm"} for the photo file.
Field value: {"value": 6750, "unit": "rpm"}
